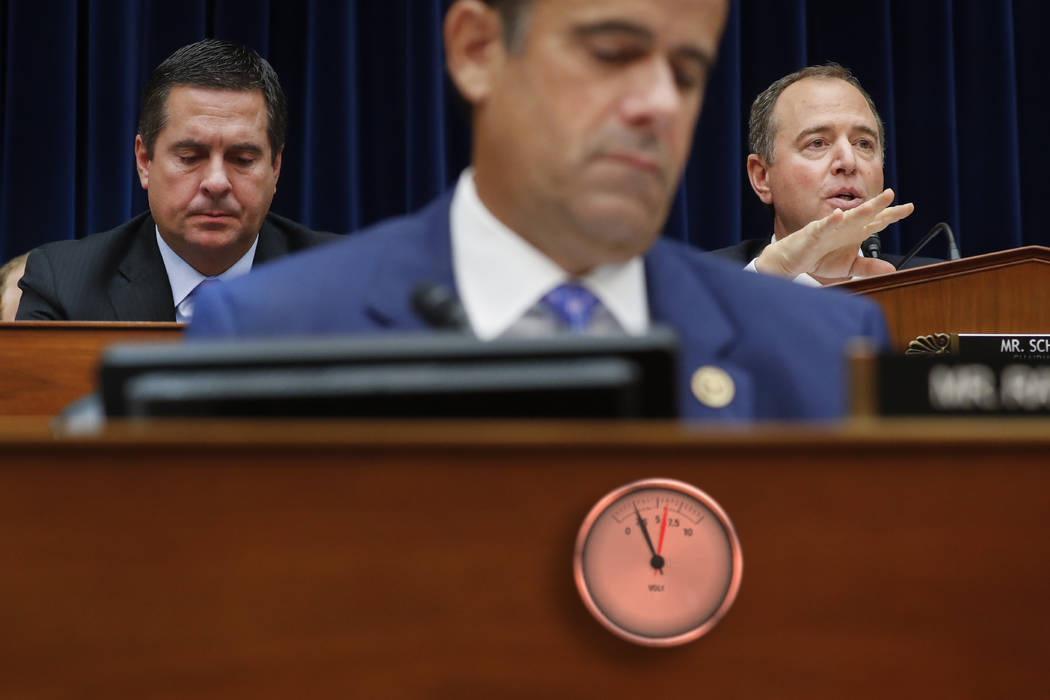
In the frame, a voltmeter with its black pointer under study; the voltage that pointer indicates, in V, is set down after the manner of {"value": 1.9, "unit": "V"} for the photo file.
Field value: {"value": 2.5, "unit": "V"}
